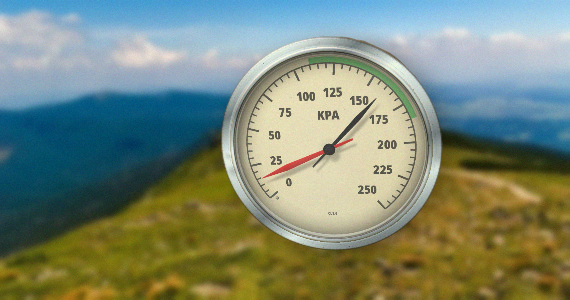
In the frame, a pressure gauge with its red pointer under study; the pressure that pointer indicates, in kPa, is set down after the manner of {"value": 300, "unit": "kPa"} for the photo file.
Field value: {"value": 15, "unit": "kPa"}
